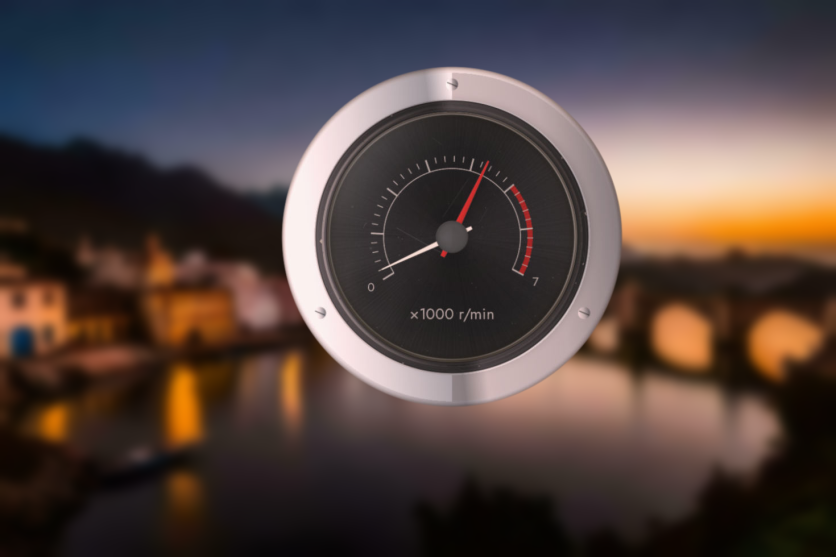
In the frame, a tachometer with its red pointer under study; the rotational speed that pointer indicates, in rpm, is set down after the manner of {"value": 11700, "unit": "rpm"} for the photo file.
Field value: {"value": 4300, "unit": "rpm"}
